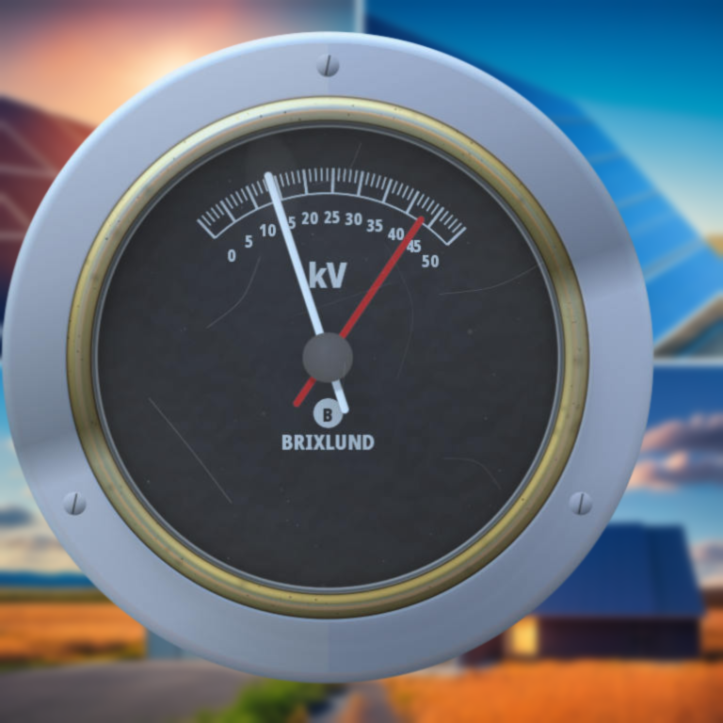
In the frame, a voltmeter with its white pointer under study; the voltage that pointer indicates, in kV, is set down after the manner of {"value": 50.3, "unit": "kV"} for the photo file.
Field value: {"value": 14, "unit": "kV"}
